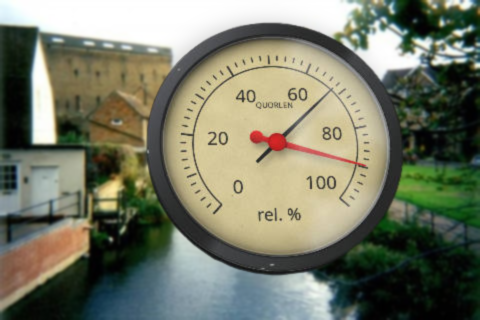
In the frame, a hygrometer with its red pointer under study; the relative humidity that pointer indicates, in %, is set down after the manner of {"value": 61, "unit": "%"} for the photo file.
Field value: {"value": 90, "unit": "%"}
